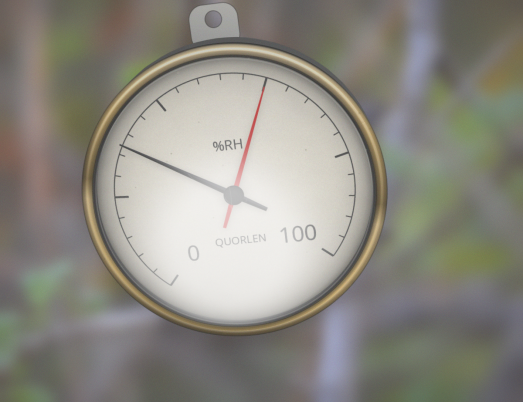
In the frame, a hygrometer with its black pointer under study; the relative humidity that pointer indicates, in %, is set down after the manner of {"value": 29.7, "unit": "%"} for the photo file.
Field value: {"value": 30, "unit": "%"}
